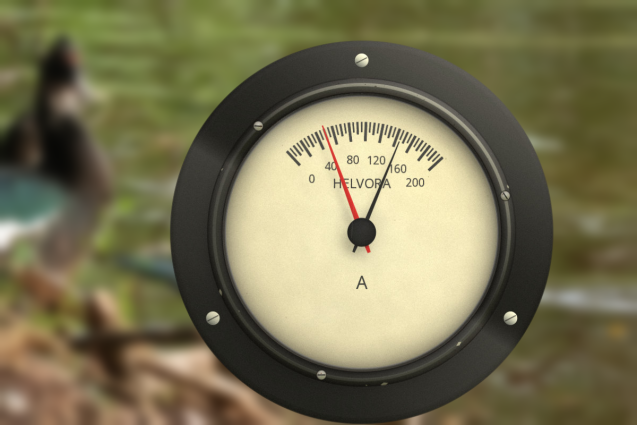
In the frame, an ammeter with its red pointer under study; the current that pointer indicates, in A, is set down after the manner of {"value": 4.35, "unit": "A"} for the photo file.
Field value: {"value": 50, "unit": "A"}
